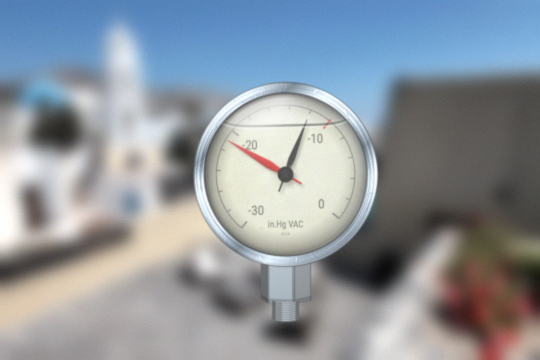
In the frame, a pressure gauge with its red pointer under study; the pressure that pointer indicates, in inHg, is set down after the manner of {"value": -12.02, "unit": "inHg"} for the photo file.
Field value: {"value": -21, "unit": "inHg"}
